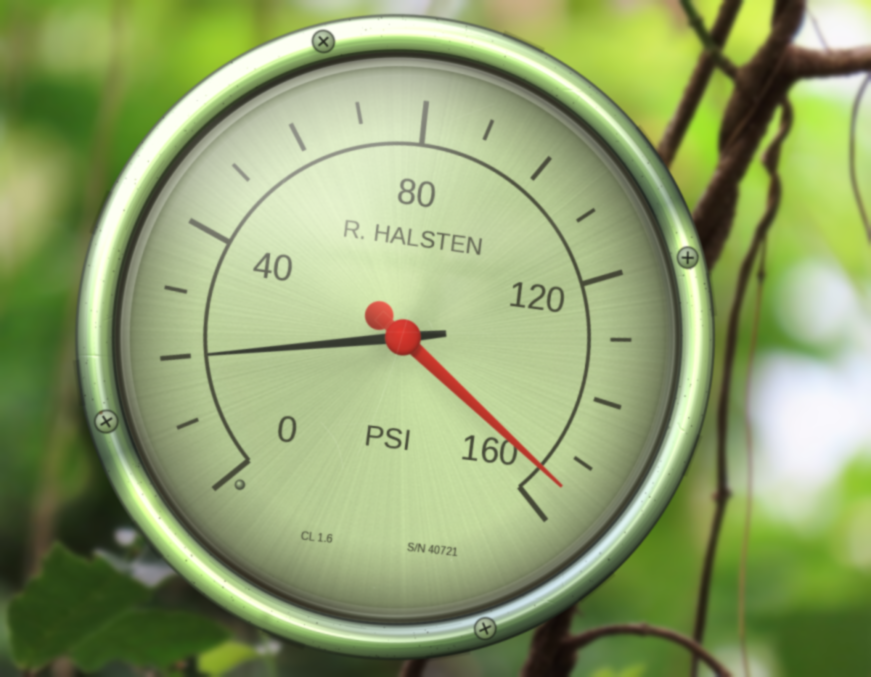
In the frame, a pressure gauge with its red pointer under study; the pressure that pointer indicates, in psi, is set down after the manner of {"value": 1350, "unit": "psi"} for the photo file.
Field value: {"value": 155, "unit": "psi"}
